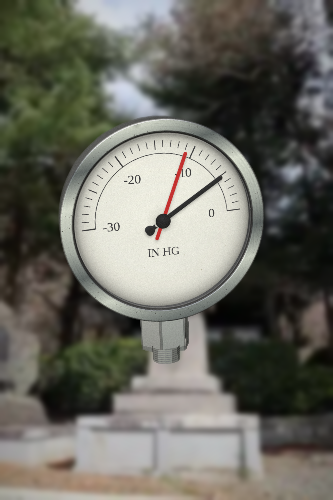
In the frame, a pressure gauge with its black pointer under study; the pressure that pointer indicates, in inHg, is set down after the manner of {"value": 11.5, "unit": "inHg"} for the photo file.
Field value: {"value": -5, "unit": "inHg"}
